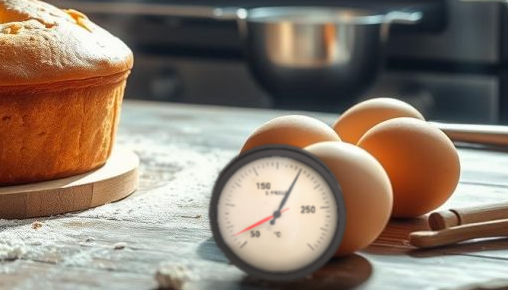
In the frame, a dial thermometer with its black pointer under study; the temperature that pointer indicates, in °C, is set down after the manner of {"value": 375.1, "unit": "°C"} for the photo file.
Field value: {"value": 200, "unit": "°C"}
